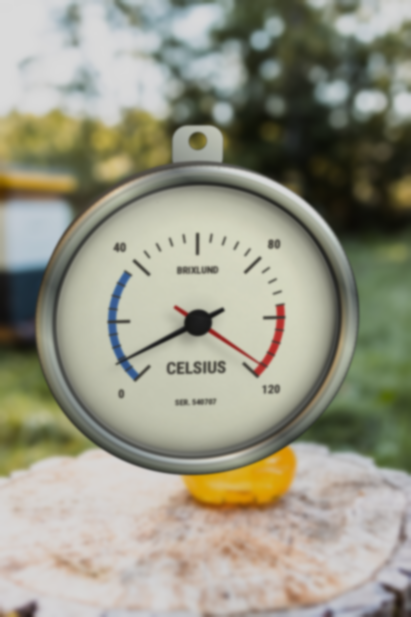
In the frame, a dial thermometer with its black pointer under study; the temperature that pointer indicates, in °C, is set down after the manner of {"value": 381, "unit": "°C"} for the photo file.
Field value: {"value": 8, "unit": "°C"}
